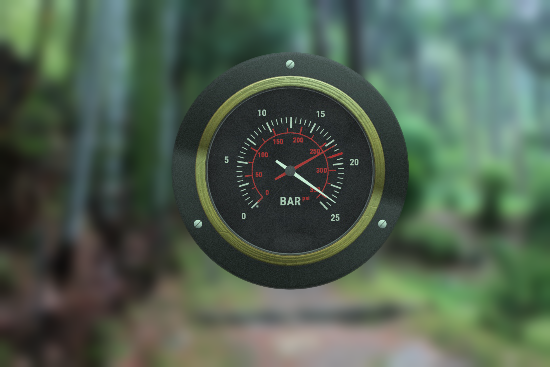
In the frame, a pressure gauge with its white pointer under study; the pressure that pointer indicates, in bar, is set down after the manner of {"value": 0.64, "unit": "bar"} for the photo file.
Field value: {"value": 24, "unit": "bar"}
